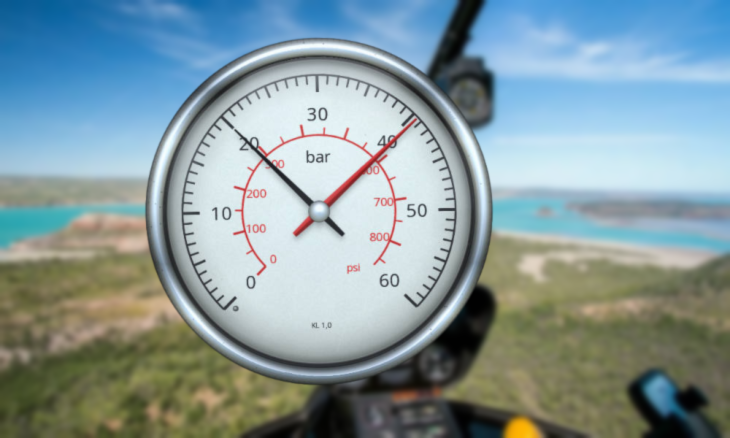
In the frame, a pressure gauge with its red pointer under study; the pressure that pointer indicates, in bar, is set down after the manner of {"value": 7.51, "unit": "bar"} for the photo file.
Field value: {"value": 40.5, "unit": "bar"}
